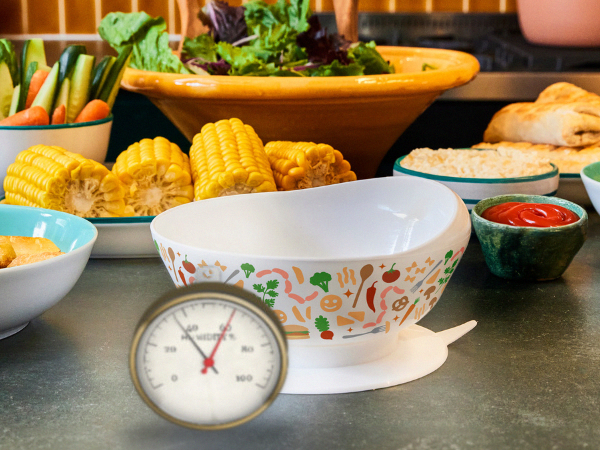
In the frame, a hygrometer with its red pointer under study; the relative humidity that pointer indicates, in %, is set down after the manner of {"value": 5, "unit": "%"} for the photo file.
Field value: {"value": 60, "unit": "%"}
